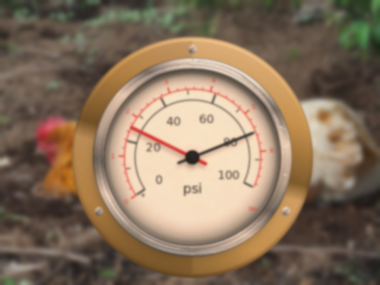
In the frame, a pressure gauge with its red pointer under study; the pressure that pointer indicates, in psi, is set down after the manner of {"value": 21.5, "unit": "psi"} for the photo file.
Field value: {"value": 25, "unit": "psi"}
